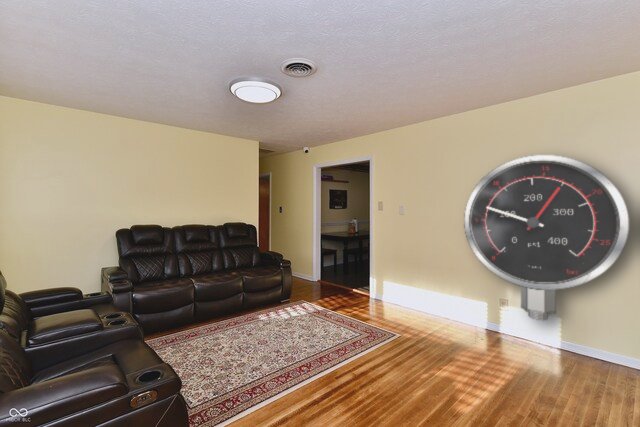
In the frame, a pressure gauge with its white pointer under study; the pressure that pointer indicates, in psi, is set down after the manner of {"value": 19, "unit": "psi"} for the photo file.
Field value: {"value": 100, "unit": "psi"}
